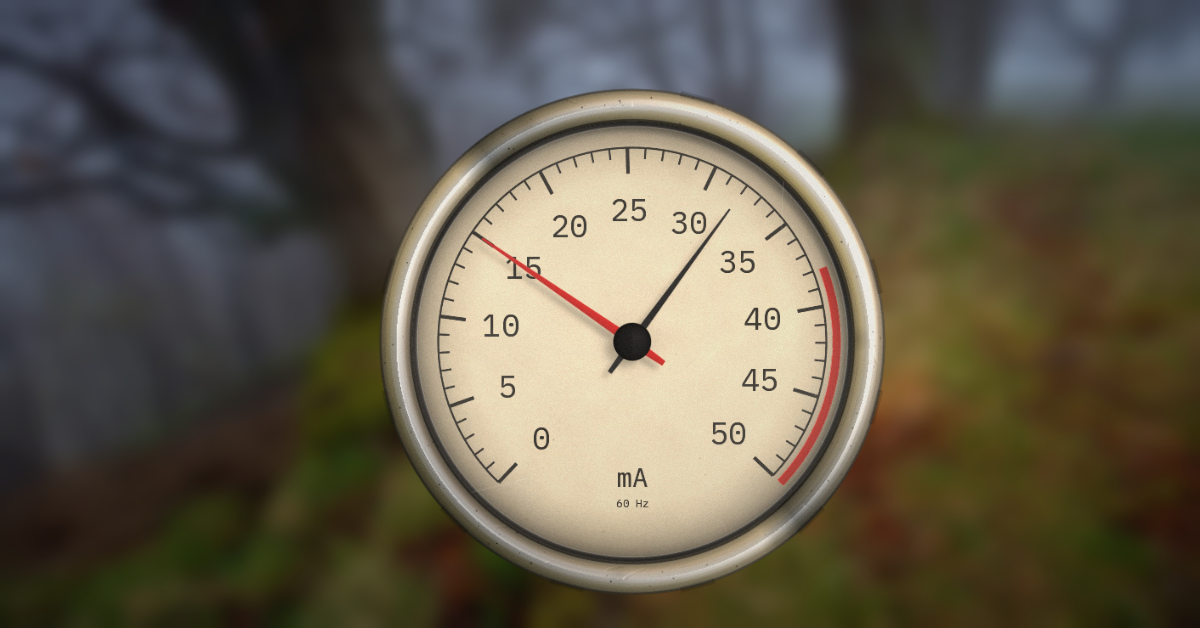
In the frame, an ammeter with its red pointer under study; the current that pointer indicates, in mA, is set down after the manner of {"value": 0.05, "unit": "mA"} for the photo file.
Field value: {"value": 15, "unit": "mA"}
